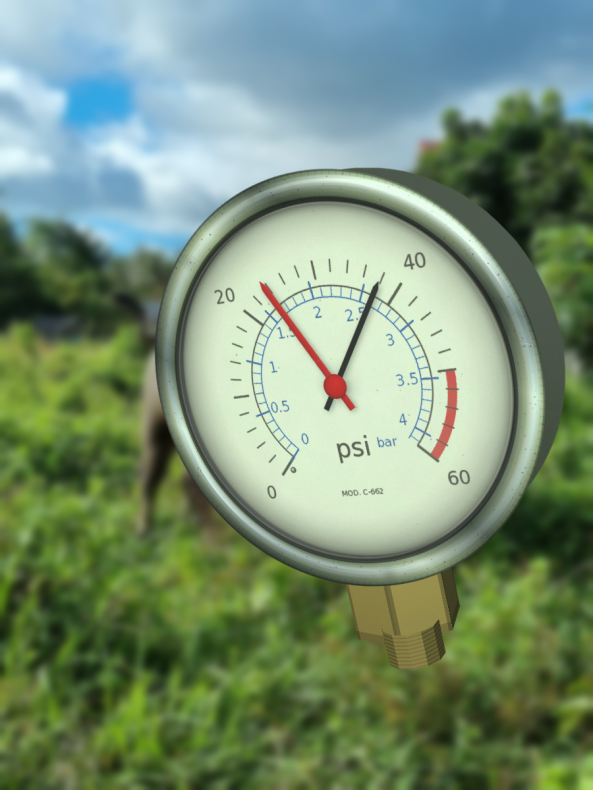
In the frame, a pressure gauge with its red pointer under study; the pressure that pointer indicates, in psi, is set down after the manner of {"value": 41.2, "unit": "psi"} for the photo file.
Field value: {"value": 24, "unit": "psi"}
